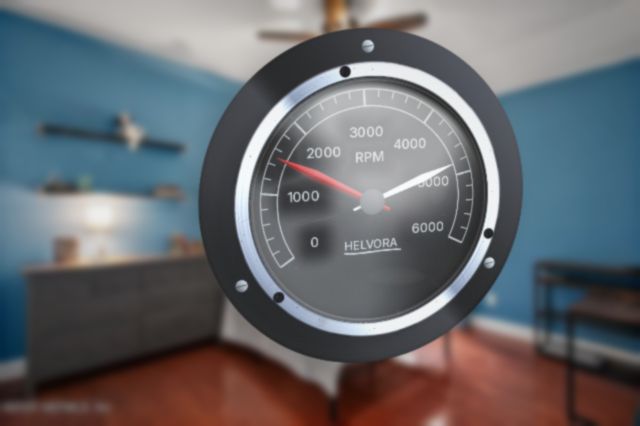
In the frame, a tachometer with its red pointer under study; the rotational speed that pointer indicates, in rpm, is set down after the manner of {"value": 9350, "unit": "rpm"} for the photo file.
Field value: {"value": 1500, "unit": "rpm"}
